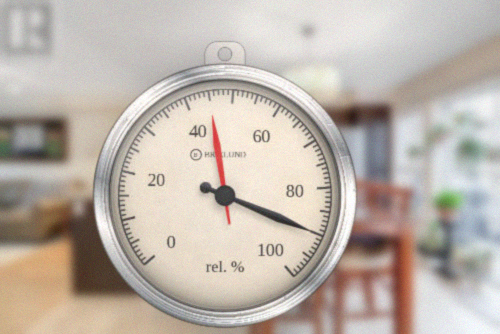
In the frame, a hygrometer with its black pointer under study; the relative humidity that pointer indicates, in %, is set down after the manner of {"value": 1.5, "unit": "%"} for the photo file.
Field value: {"value": 90, "unit": "%"}
